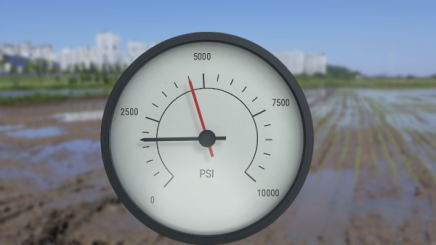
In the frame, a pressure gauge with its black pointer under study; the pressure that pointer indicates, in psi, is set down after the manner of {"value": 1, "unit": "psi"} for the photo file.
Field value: {"value": 1750, "unit": "psi"}
